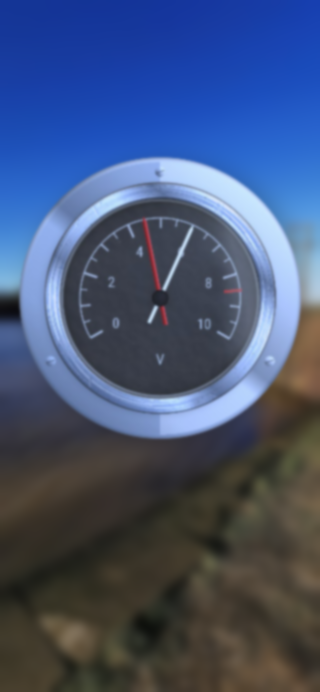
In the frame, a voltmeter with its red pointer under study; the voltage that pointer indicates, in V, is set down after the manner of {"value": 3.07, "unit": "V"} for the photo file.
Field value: {"value": 4.5, "unit": "V"}
